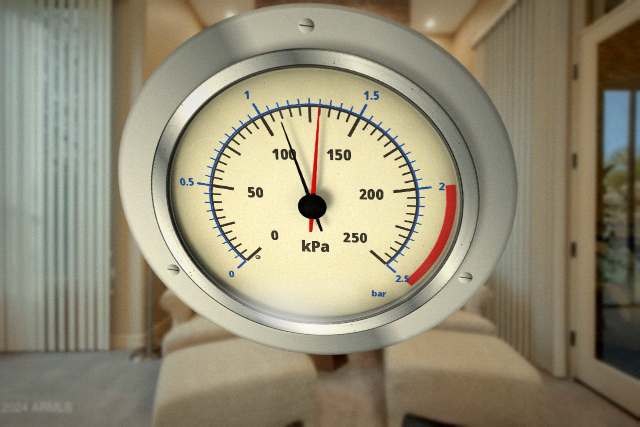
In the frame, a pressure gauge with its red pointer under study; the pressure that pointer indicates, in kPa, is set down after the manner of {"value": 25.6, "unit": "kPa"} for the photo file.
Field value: {"value": 130, "unit": "kPa"}
